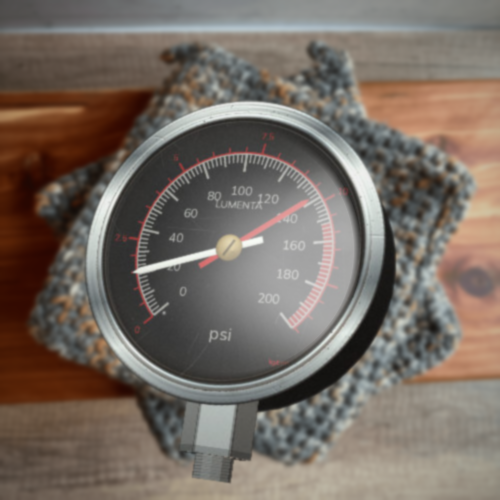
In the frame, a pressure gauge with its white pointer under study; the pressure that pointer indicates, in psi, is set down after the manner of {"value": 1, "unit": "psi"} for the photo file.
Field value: {"value": 20, "unit": "psi"}
